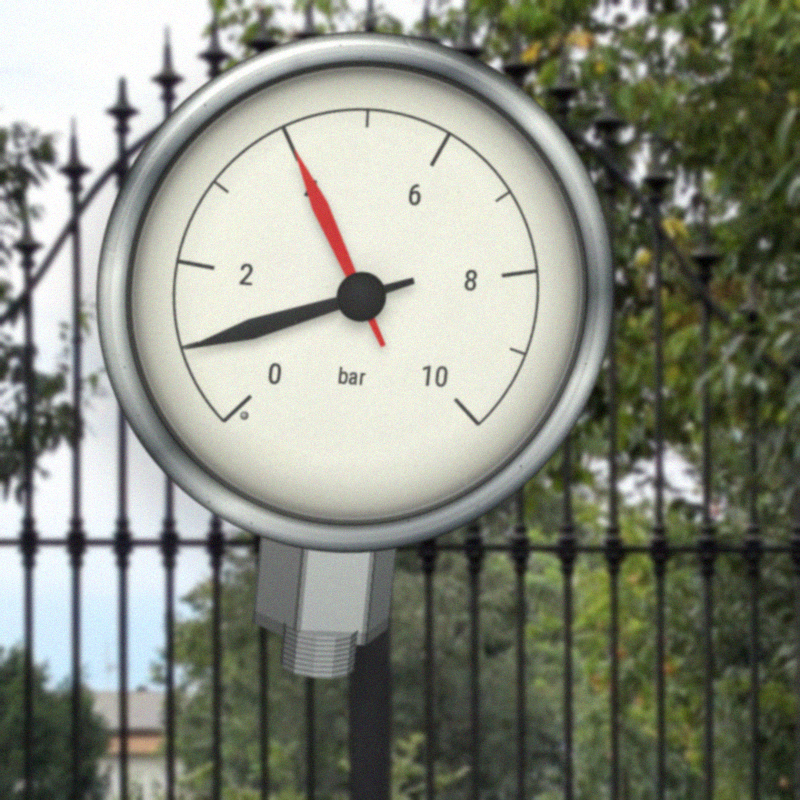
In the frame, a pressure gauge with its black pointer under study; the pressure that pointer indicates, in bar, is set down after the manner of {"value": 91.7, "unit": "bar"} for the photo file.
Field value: {"value": 1, "unit": "bar"}
